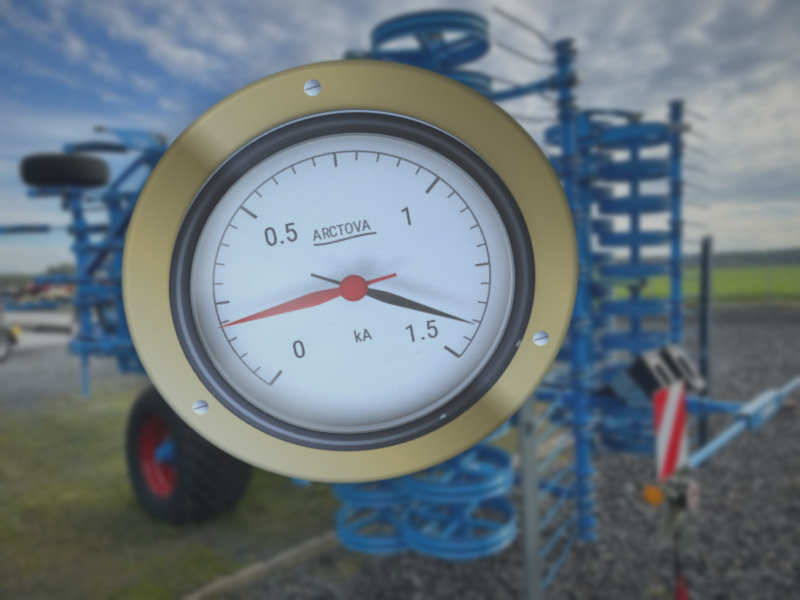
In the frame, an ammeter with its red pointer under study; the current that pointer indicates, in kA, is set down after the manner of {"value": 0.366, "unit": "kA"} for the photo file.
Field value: {"value": 0.2, "unit": "kA"}
